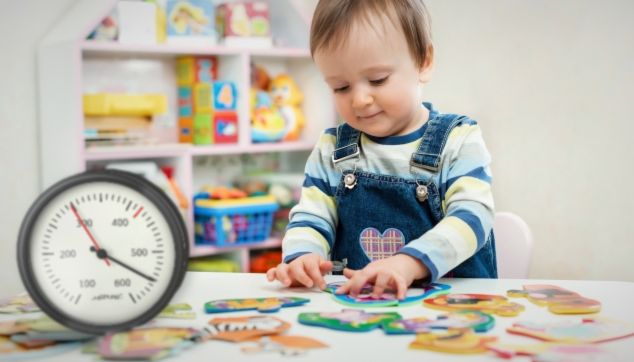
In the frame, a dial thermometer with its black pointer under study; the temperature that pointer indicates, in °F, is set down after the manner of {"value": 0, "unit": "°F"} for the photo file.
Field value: {"value": 550, "unit": "°F"}
